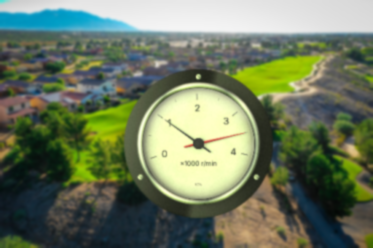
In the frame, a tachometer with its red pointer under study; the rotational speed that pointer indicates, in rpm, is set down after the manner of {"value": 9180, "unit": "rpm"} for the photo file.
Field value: {"value": 3500, "unit": "rpm"}
